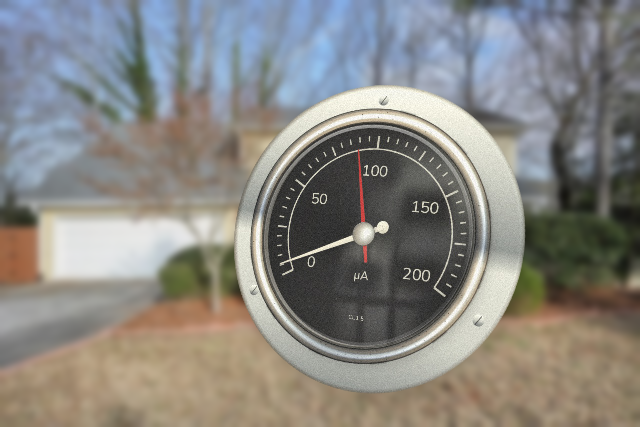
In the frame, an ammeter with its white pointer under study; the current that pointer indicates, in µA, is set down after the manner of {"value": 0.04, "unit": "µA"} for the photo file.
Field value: {"value": 5, "unit": "µA"}
